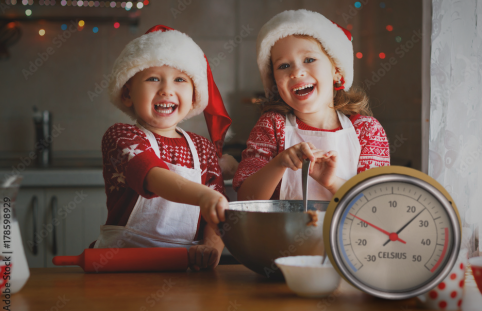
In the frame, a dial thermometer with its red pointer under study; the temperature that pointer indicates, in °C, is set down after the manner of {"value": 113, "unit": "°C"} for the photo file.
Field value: {"value": -8, "unit": "°C"}
